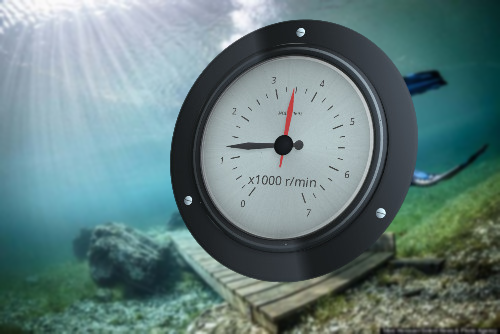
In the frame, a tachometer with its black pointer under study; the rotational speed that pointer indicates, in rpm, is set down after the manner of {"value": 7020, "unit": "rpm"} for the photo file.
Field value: {"value": 1250, "unit": "rpm"}
